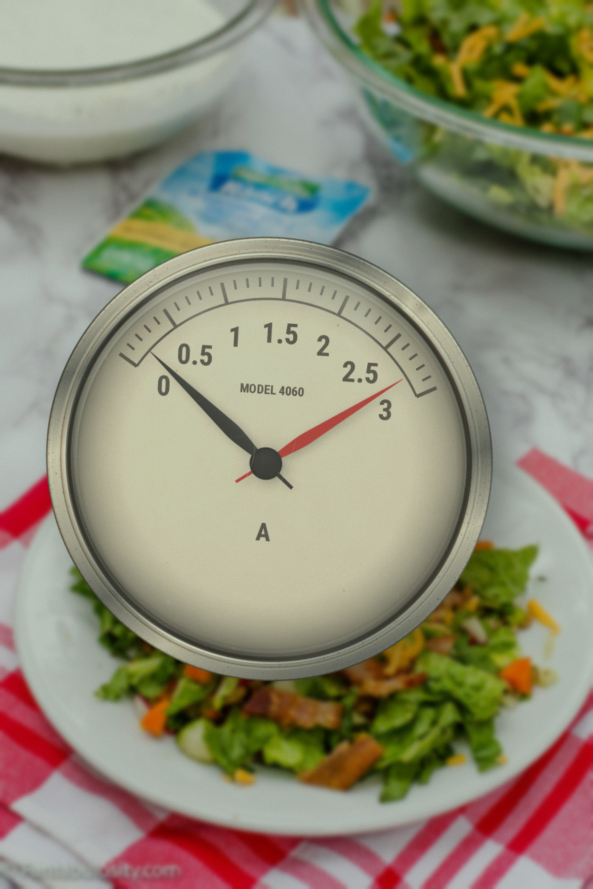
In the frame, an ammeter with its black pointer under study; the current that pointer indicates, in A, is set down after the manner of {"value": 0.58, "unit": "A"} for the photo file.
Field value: {"value": 0.2, "unit": "A"}
